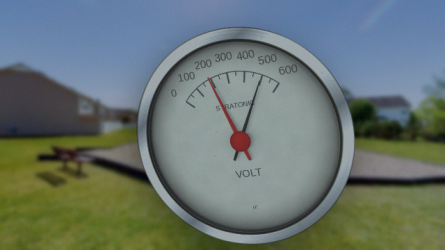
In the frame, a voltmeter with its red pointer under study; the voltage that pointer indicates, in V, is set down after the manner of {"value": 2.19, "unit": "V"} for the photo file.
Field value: {"value": 200, "unit": "V"}
